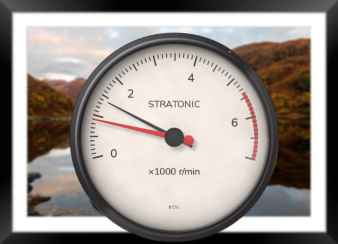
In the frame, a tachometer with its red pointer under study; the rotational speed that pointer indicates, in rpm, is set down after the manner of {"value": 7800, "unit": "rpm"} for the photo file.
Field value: {"value": 900, "unit": "rpm"}
